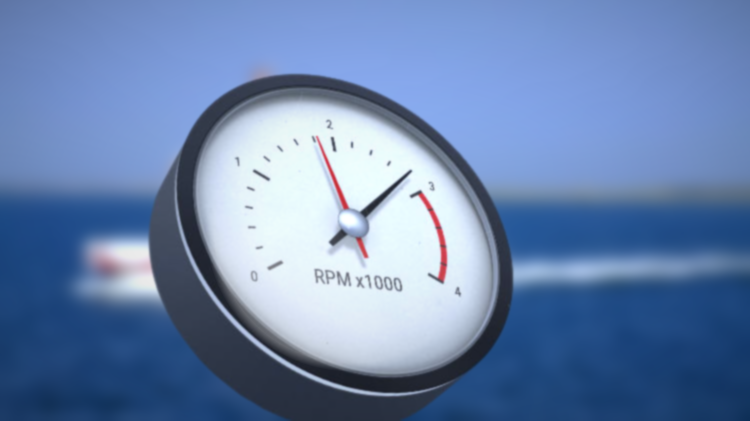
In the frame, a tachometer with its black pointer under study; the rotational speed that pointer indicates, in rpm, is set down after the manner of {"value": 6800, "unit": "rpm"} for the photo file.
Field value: {"value": 2800, "unit": "rpm"}
